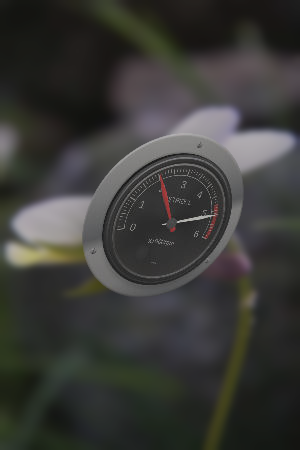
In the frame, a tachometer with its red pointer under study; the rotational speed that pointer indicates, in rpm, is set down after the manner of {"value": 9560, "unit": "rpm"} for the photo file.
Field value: {"value": 2000, "unit": "rpm"}
